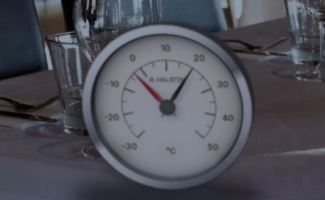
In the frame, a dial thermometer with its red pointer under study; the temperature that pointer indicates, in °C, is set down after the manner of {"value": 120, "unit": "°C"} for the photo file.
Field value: {"value": -2.5, "unit": "°C"}
